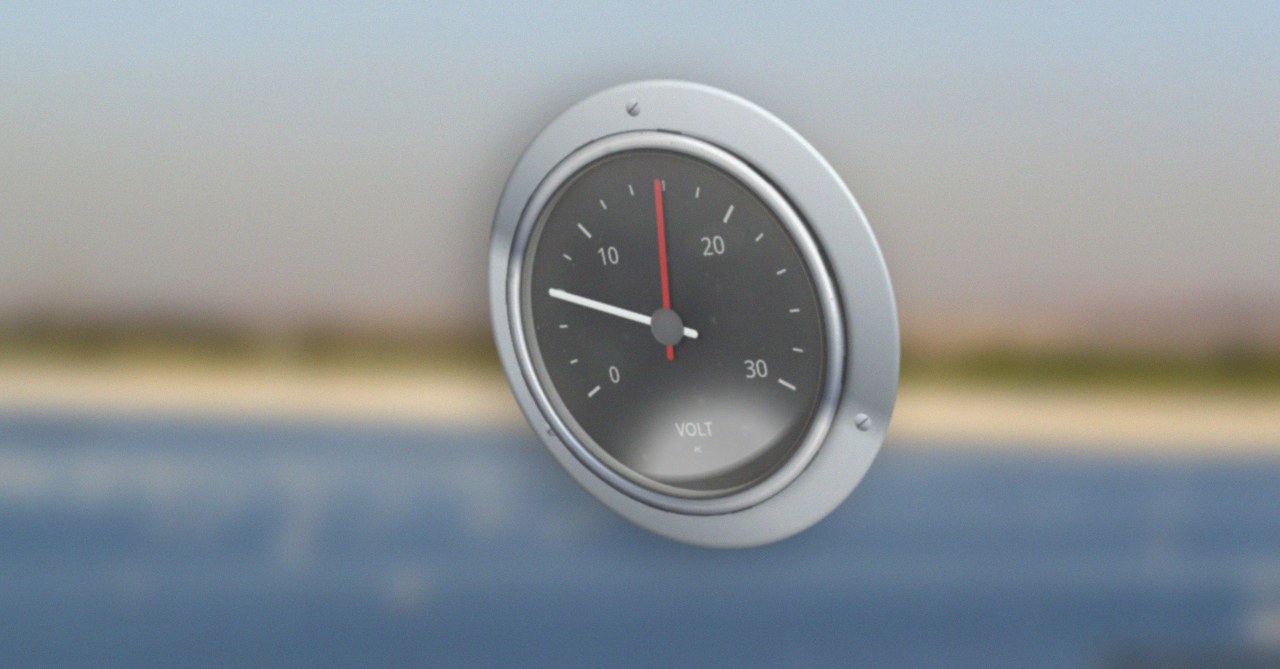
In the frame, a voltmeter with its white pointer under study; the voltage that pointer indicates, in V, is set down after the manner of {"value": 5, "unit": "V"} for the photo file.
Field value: {"value": 6, "unit": "V"}
